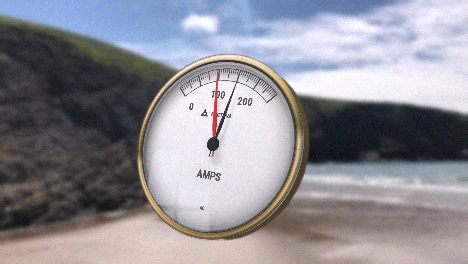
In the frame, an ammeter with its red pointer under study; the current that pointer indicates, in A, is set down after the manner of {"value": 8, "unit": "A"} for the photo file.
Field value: {"value": 100, "unit": "A"}
